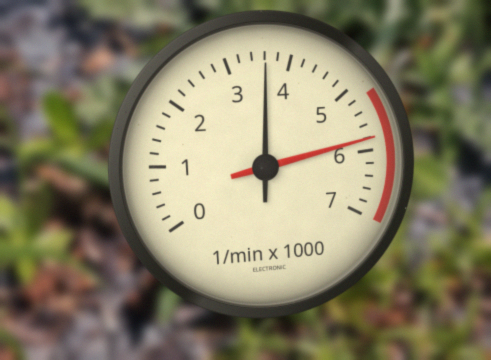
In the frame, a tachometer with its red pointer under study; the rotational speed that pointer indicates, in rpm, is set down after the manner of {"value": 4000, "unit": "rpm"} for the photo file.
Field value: {"value": 5800, "unit": "rpm"}
